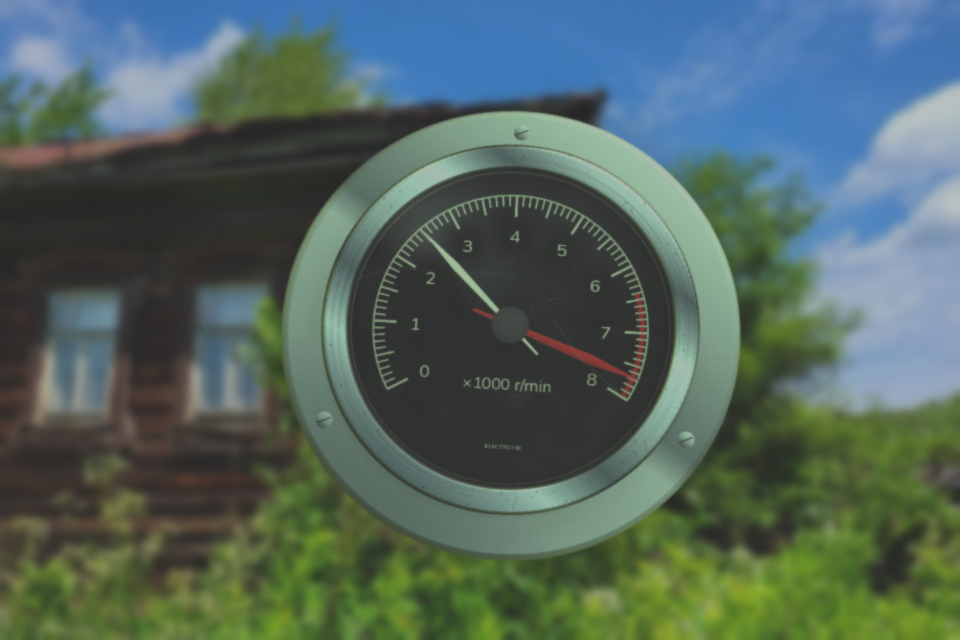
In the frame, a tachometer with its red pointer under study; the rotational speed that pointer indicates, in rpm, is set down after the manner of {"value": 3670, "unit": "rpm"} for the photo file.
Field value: {"value": 7700, "unit": "rpm"}
